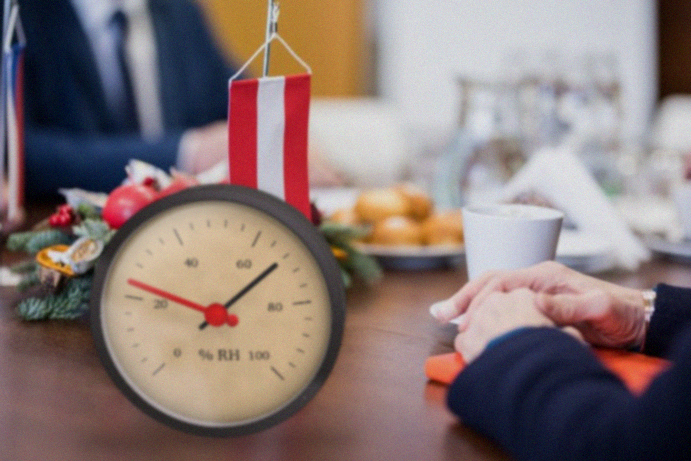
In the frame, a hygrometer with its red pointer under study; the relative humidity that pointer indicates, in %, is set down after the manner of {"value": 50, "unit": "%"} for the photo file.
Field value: {"value": 24, "unit": "%"}
